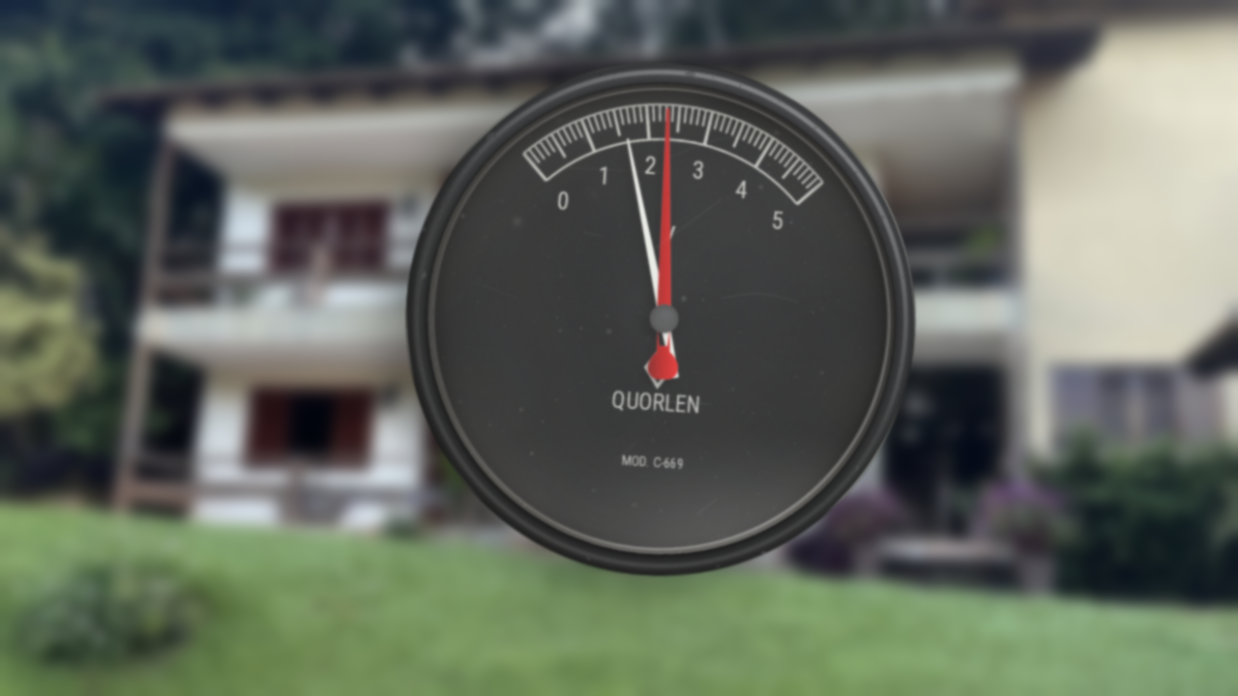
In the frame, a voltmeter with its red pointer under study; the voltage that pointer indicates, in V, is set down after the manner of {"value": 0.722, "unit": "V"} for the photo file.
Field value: {"value": 2.3, "unit": "V"}
